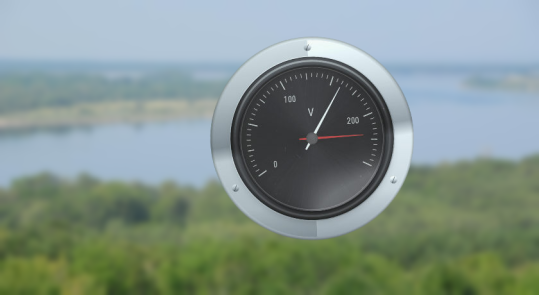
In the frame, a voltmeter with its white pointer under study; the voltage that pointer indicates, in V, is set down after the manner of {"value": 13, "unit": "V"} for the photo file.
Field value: {"value": 160, "unit": "V"}
